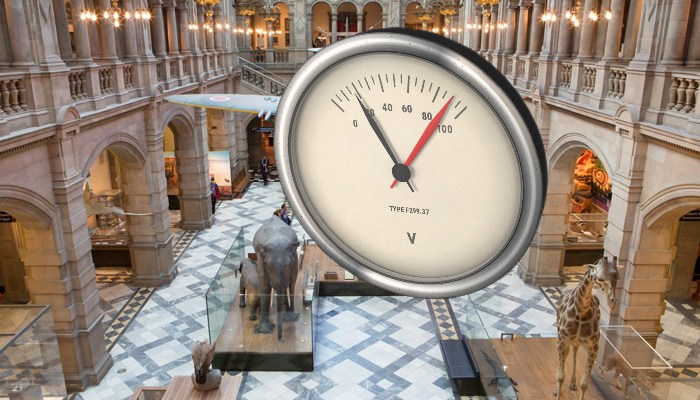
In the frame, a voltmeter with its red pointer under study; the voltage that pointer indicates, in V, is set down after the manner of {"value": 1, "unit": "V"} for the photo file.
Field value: {"value": 90, "unit": "V"}
